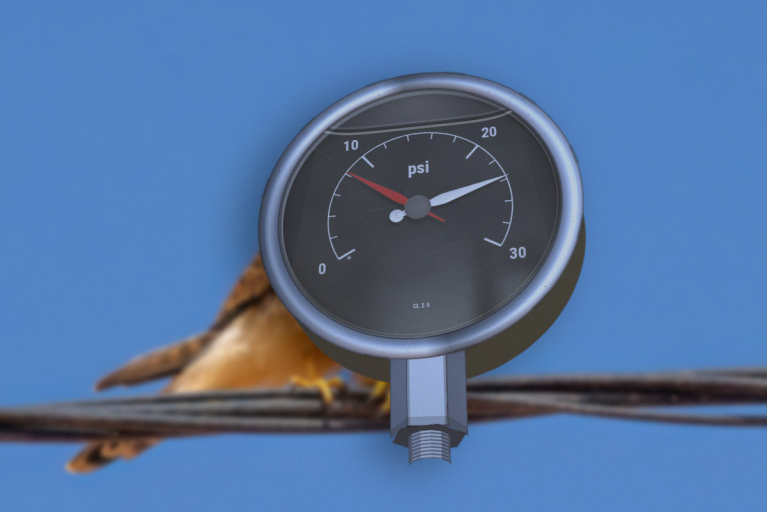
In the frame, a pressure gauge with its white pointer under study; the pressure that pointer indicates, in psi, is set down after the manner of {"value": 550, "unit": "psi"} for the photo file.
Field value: {"value": 24, "unit": "psi"}
